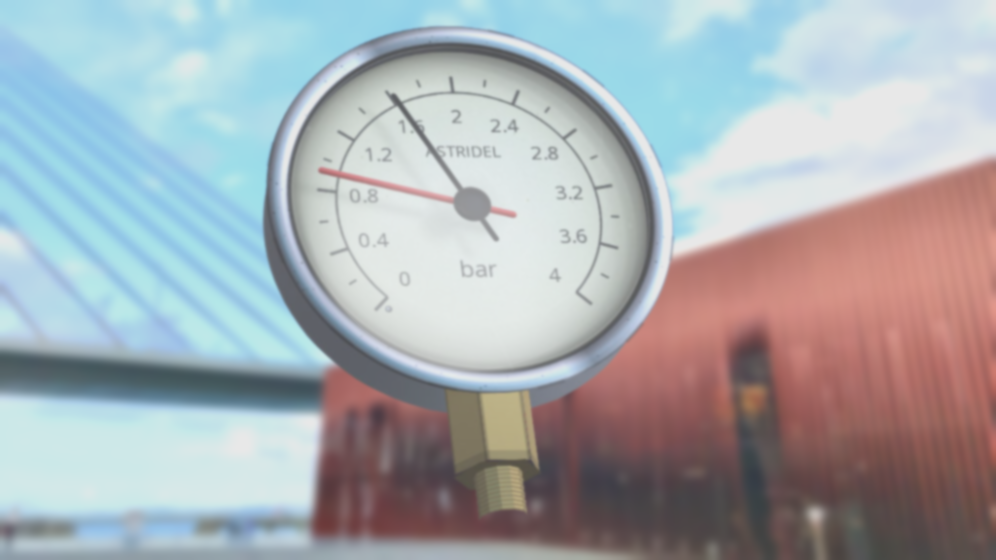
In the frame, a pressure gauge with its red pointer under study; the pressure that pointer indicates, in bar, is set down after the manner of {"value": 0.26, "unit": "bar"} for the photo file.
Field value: {"value": 0.9, "unit": "bar"}
